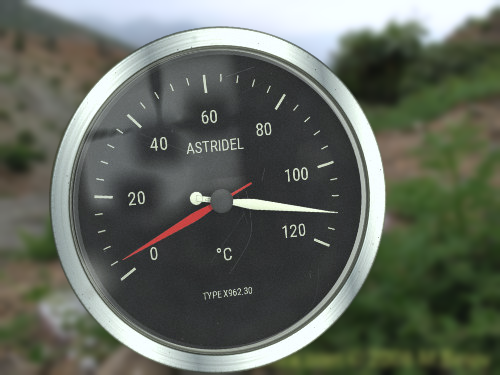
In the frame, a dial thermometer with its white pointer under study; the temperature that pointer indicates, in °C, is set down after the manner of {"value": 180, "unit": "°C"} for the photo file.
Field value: {"value": 112, "unit": "°C"}
